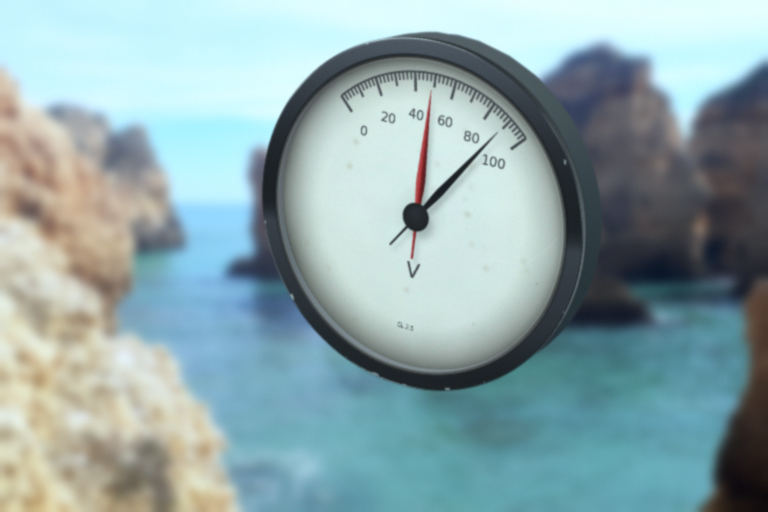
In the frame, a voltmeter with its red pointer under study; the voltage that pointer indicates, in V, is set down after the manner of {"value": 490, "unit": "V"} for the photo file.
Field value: {"value": 50, "unit": "V"}
